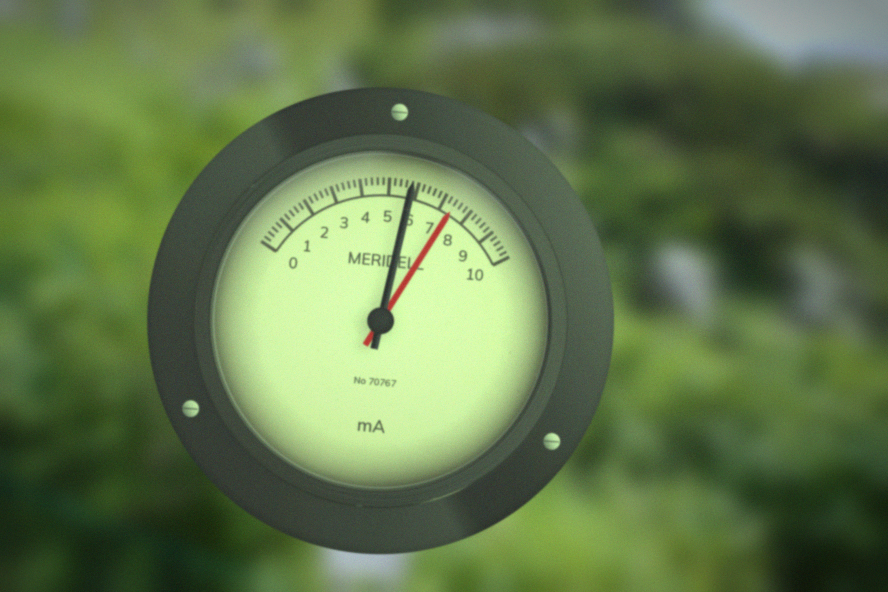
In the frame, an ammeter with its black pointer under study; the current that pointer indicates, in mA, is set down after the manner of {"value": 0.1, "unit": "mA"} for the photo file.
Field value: {"value": 5.8, "unit": "mA"}
